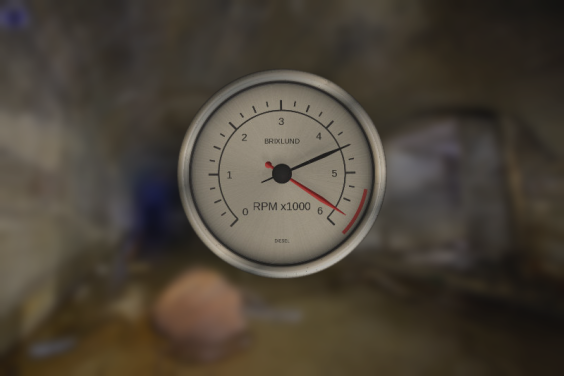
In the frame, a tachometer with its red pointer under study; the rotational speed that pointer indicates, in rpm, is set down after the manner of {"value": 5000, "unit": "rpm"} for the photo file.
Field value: {"value": 5750, "unit": "rpm"}
